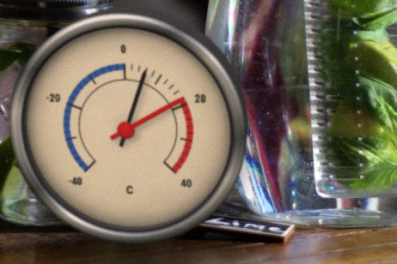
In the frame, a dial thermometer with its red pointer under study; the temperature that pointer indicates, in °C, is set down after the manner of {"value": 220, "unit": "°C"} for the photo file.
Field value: {"value": 18, "unit": "°C"}
